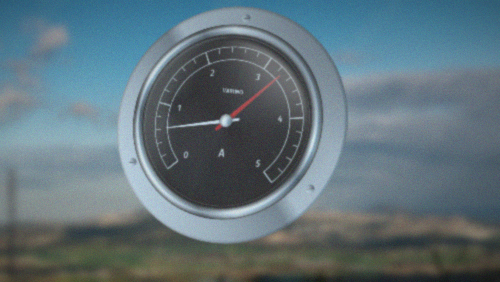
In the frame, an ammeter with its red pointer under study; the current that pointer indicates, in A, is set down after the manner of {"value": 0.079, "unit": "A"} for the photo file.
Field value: {"value": 3.3, "unit": "A"}
